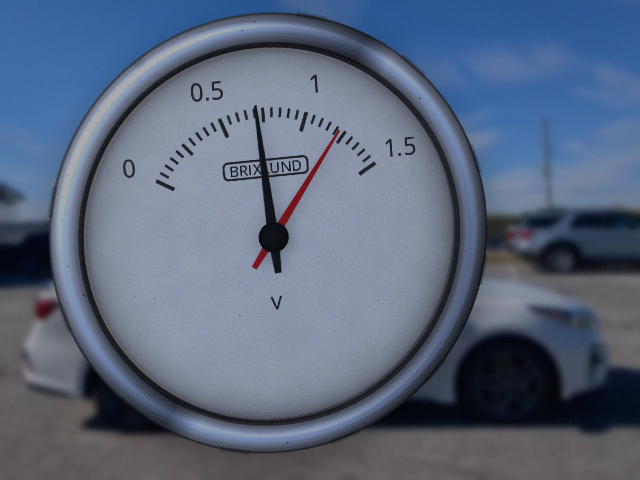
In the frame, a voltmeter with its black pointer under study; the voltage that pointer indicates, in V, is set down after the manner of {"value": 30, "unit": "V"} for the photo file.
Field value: {"value": 0.7, "unit": "V"}
